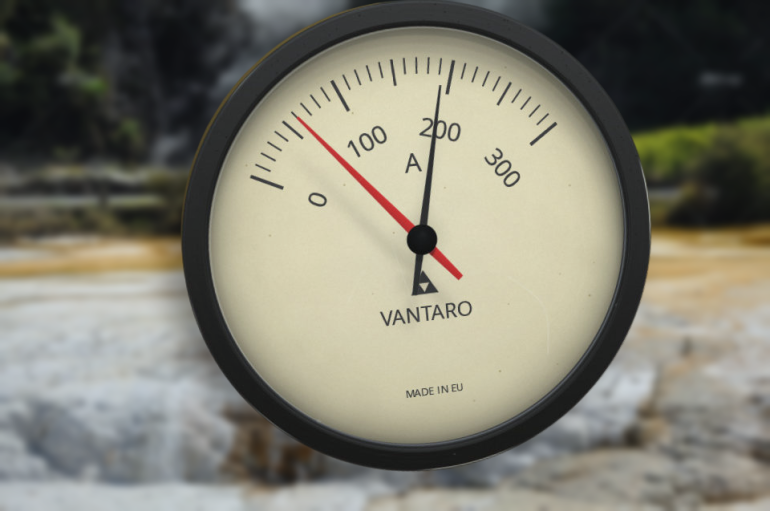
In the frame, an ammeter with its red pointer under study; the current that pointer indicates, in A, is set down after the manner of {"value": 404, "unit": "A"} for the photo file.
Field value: {"value": 60, "unit": "A"}
